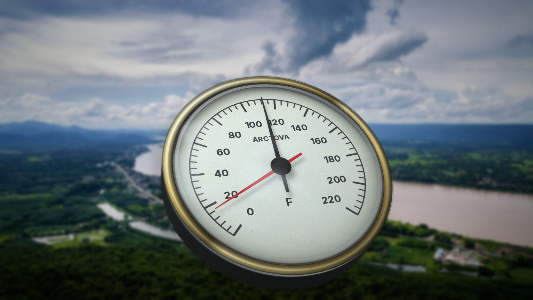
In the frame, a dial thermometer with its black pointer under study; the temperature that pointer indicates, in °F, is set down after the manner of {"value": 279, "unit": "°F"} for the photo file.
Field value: {"value": 112, "unit": "°F"}
